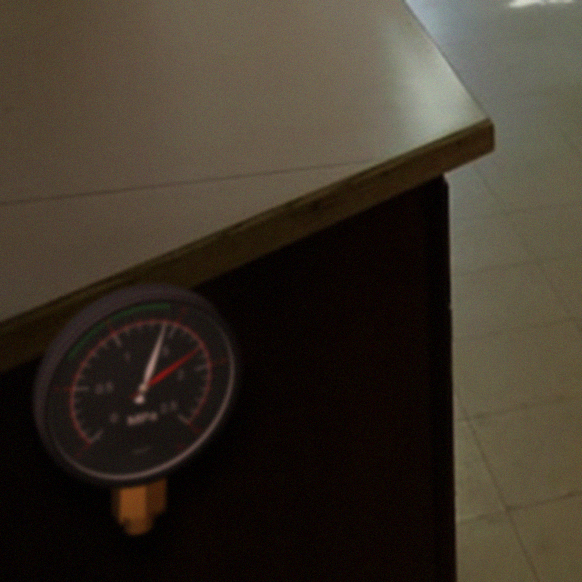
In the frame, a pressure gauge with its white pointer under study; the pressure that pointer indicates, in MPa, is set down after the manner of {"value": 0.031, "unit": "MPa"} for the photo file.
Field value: {"value": 1.4, "unit": "MPa"}
